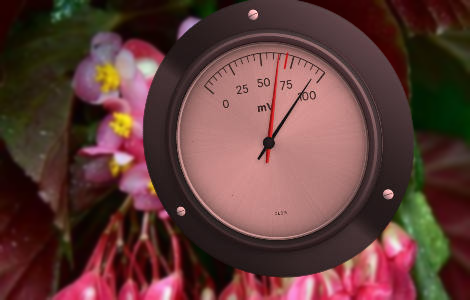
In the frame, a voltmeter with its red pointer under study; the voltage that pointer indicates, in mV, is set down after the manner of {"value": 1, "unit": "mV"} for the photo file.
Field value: {"value": 65, "unit": "mV"}
